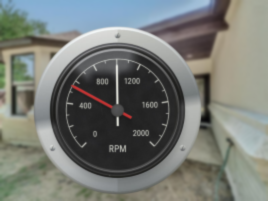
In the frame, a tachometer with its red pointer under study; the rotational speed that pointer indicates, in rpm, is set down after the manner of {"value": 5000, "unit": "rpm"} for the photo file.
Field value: {"value": 550, "unit": "rpm"}
